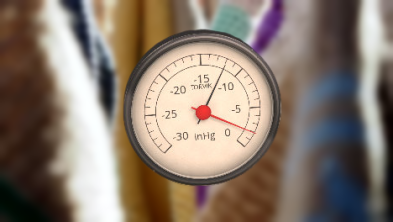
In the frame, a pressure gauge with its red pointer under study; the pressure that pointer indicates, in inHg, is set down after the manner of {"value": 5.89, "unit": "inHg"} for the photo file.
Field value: {"value": -2, "unit": "inHg"}
